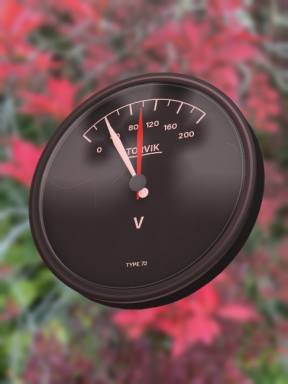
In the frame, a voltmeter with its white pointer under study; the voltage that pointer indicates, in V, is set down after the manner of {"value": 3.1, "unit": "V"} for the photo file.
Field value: {"value": 40, "unit": "V"}
